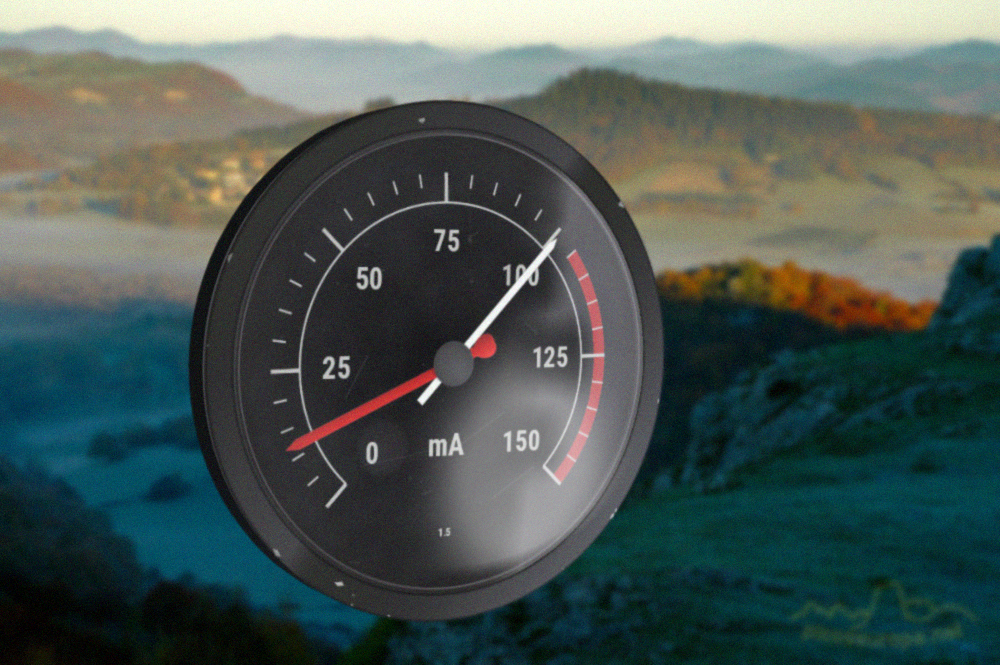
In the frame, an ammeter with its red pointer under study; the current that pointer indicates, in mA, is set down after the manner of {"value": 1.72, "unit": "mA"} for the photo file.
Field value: {"value": 12.5, "unit": "mA"}
